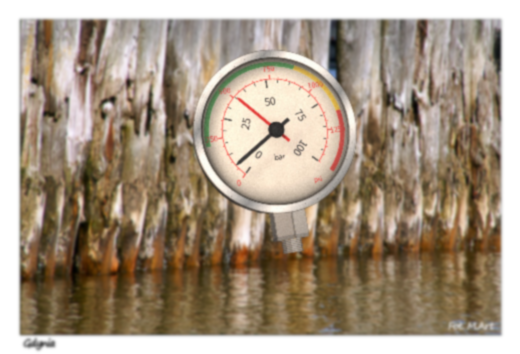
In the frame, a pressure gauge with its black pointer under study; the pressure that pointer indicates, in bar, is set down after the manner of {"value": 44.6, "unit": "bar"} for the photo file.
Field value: {"value": 5, "unit": "bar"}
